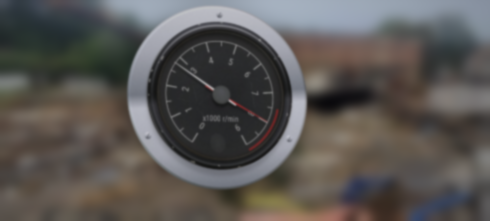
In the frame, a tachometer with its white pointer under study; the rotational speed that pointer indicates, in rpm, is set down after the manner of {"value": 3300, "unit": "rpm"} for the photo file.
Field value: {"value": 2750, "unit": "rpm"}
